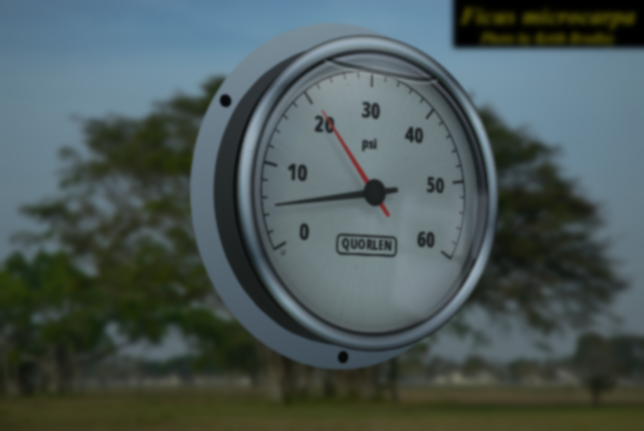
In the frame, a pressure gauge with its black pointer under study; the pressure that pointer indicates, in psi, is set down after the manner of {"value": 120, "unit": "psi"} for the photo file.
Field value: {"value": 5, "unit": "psi"}
